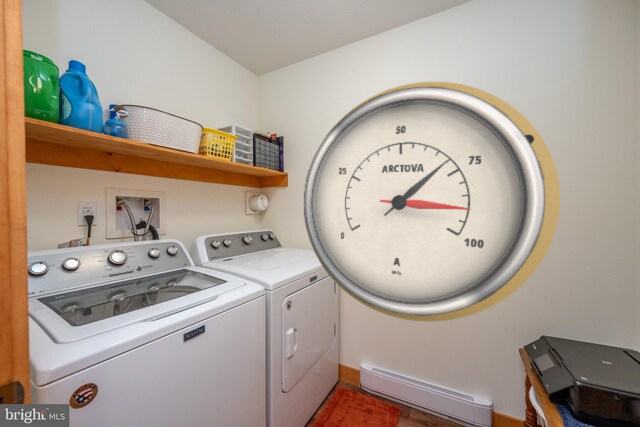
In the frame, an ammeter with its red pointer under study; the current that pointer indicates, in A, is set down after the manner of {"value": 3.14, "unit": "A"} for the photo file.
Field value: {"value": 90, "unit": "A"}
